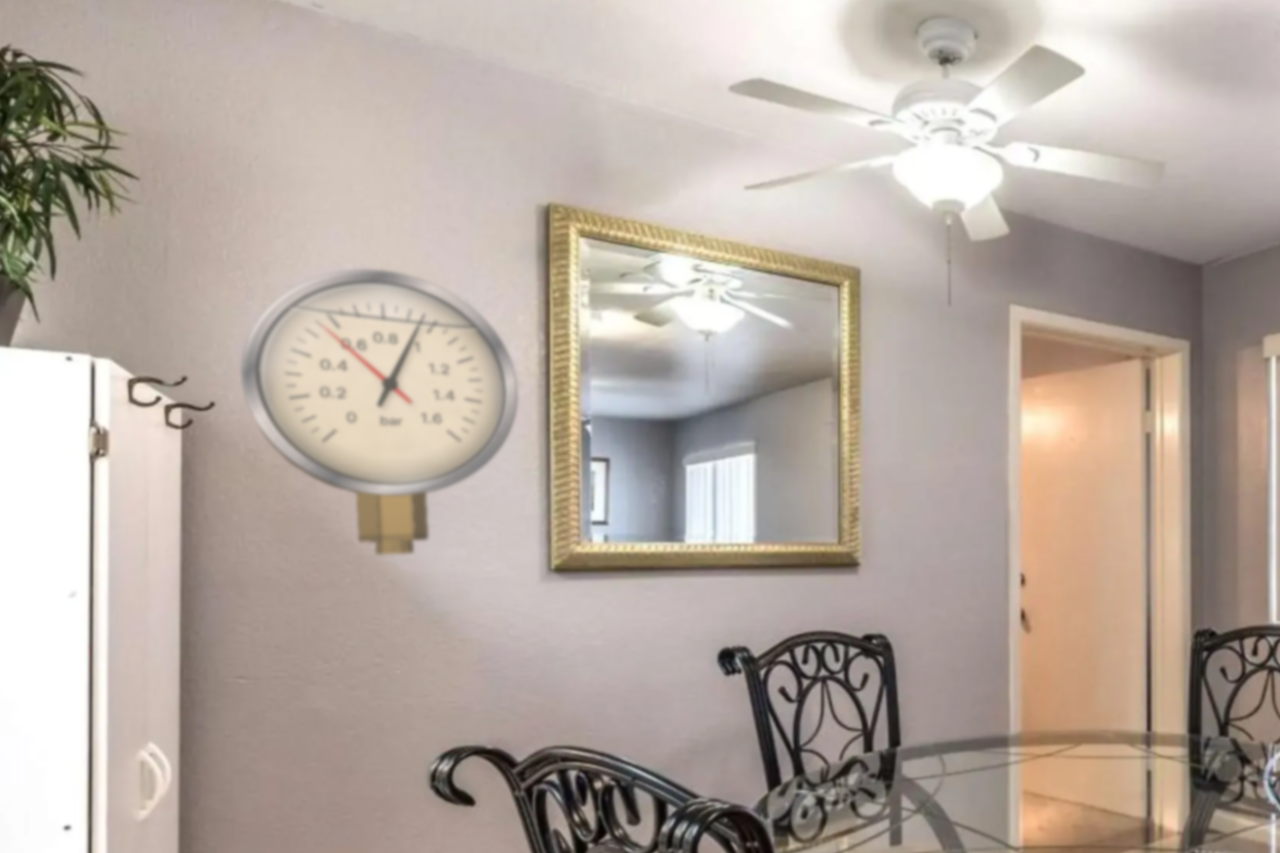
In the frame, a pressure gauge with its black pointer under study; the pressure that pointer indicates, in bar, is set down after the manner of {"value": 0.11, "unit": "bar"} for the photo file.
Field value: {"value": 0.95, "unit": "bar"}
